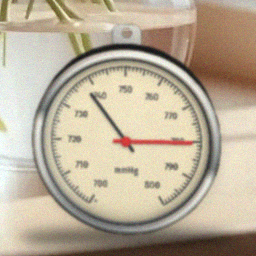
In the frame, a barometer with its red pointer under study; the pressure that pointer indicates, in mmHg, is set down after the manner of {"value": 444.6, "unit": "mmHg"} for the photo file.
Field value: {"value": 780, "unit": "mmHg"}
